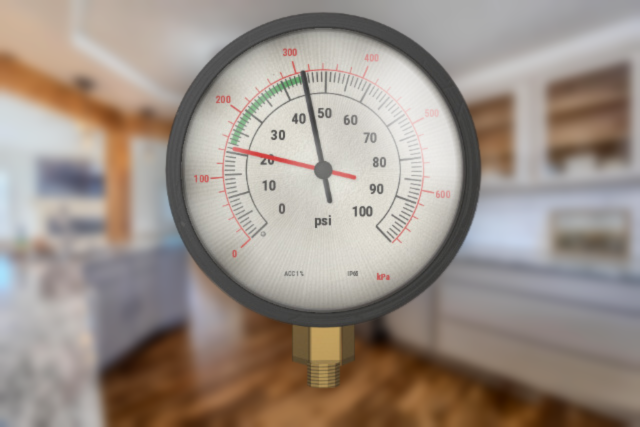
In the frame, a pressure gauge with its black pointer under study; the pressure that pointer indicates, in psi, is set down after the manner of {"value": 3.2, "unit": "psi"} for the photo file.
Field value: {"value": 45, "unit": "psi"}
